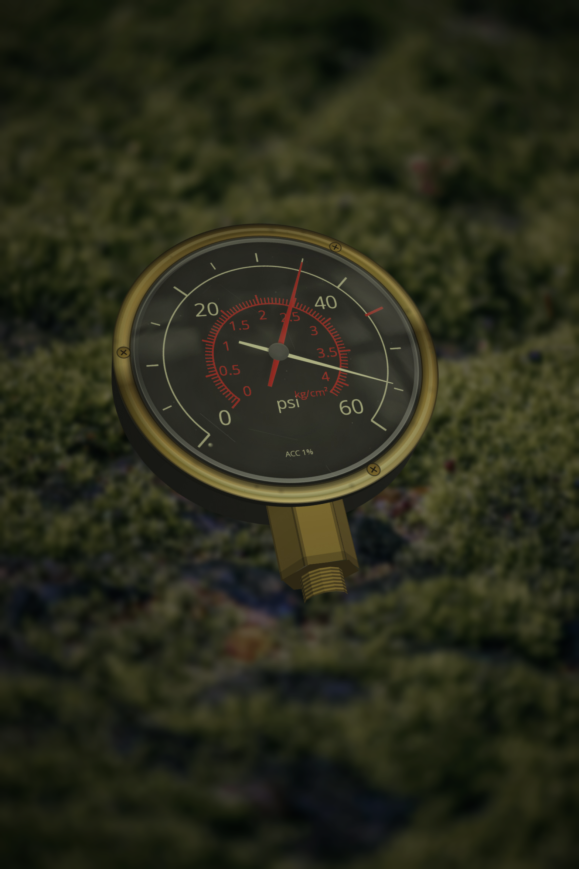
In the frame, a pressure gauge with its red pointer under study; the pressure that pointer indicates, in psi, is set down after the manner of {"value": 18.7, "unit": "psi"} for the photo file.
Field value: {"value": 35, "unit": "psi"}
